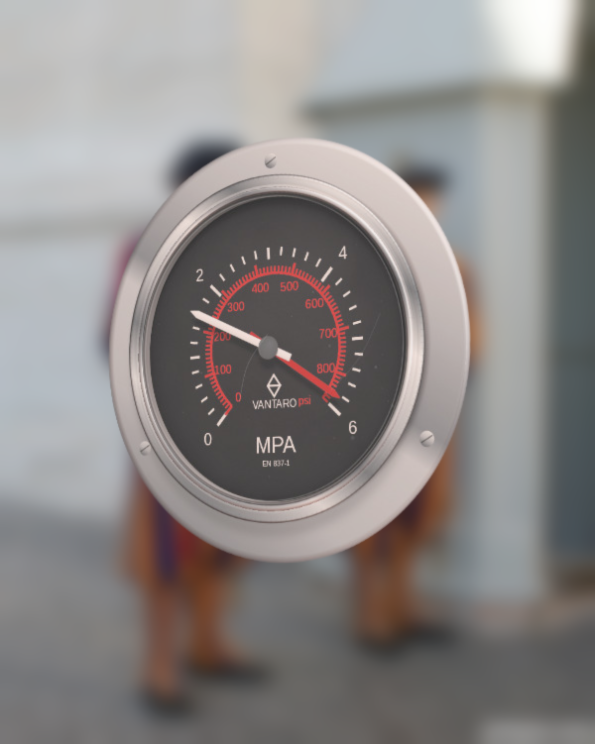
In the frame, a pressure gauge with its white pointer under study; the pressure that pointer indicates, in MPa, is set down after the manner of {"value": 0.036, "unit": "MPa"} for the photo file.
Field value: {"value": 1.6, "unit": "MPa"}
